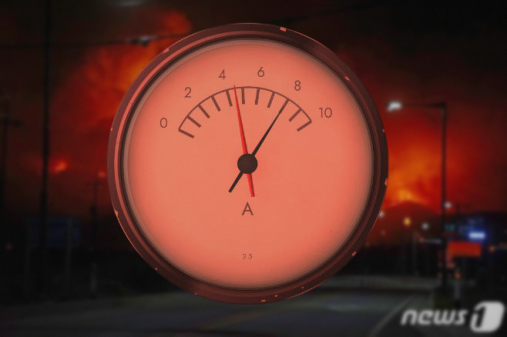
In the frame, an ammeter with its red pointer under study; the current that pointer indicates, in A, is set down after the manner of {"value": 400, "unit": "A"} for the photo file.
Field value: {"value": 4.5, "unit": "A"}
